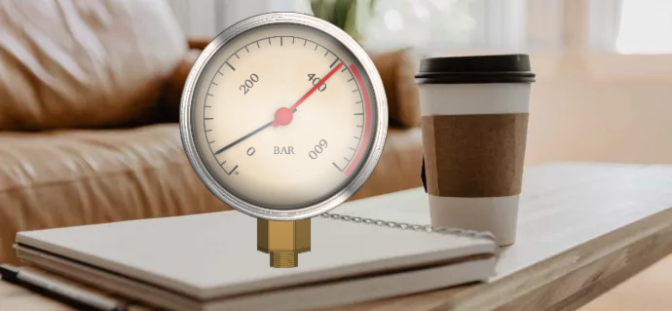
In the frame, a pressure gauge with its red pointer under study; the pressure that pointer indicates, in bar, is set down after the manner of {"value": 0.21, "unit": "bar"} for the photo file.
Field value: {"value": 410, "unit": "bar"}
